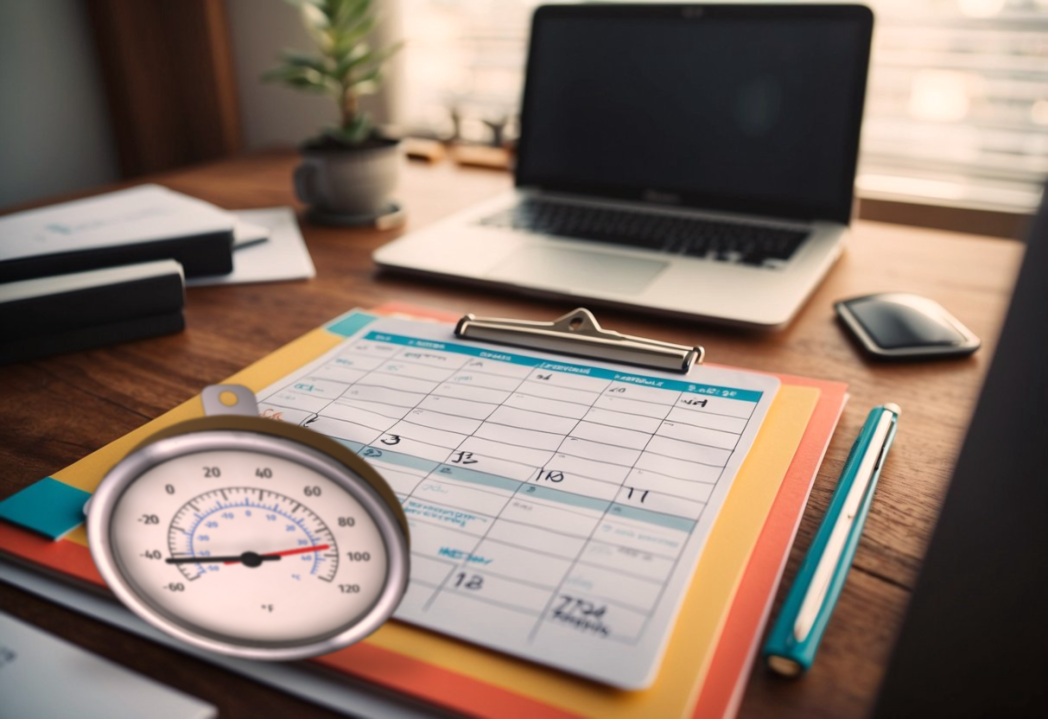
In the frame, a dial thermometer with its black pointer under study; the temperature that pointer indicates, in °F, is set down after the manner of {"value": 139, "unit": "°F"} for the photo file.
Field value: {"value": -40, "unit": "°F"}
